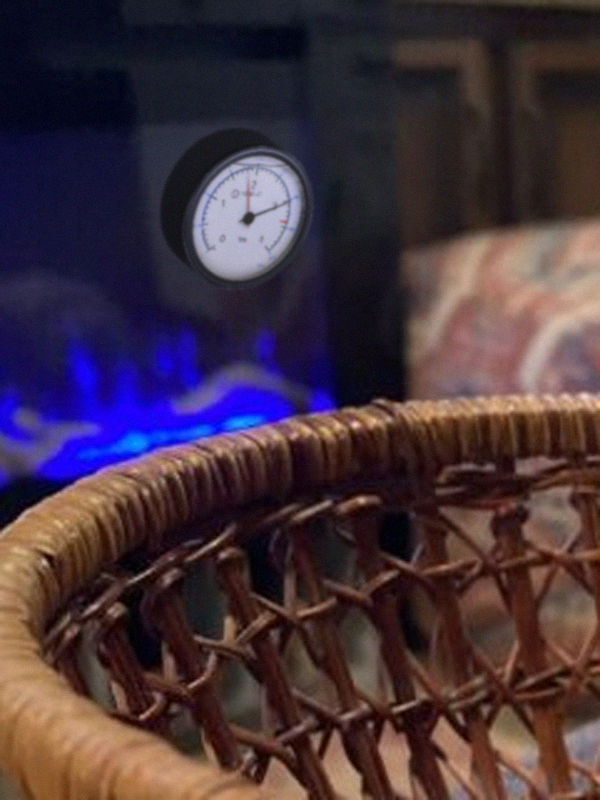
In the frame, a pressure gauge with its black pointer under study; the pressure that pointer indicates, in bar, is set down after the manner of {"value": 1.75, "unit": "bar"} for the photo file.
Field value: {"value": 3, "unit": "bar"}
